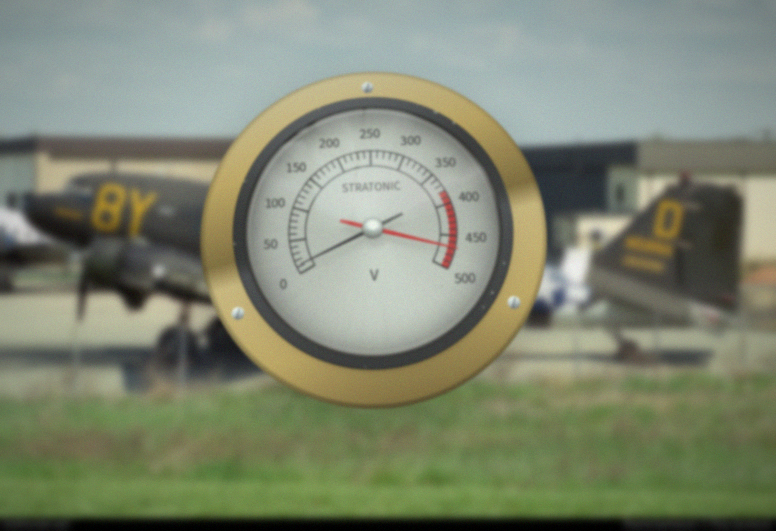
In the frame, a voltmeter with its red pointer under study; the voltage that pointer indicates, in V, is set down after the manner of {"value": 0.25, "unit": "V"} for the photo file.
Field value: {"value": 470, "unit": "V"}
